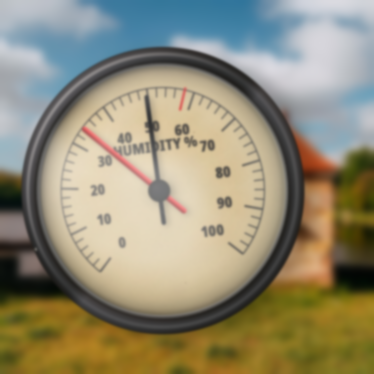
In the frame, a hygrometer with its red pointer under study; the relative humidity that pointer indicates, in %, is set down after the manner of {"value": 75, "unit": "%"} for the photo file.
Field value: {"value": 34, "unit": "%"}
